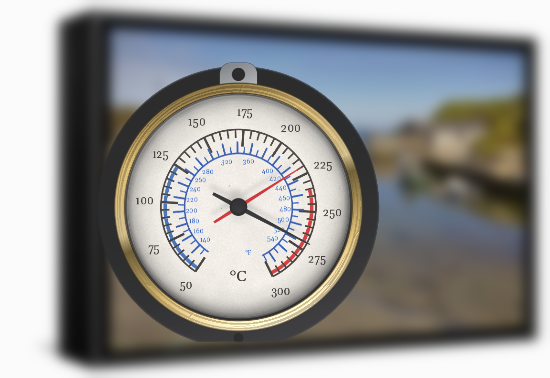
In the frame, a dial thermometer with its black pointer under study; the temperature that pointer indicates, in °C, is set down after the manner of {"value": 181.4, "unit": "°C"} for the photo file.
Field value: {"value": 270, "unit": "°C"}
